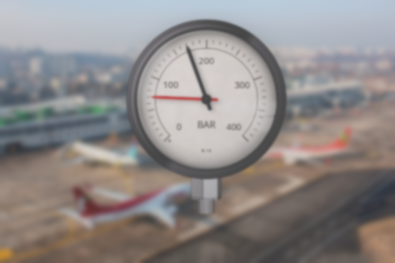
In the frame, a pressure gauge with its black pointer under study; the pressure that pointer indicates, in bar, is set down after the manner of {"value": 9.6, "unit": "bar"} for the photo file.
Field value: {"value": 170, "unit": "bar"}
